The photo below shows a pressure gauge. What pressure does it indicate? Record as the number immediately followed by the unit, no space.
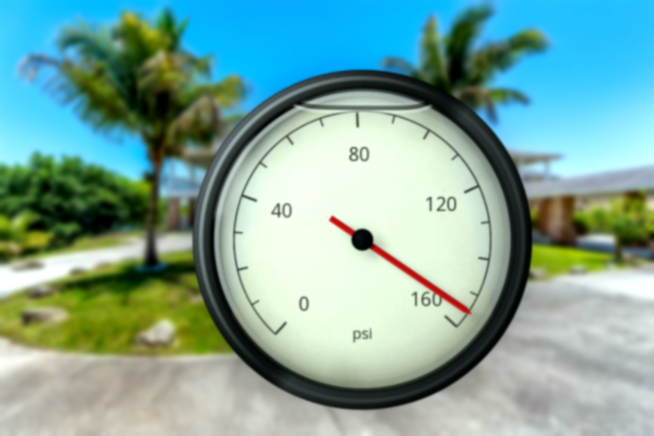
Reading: 155psi
